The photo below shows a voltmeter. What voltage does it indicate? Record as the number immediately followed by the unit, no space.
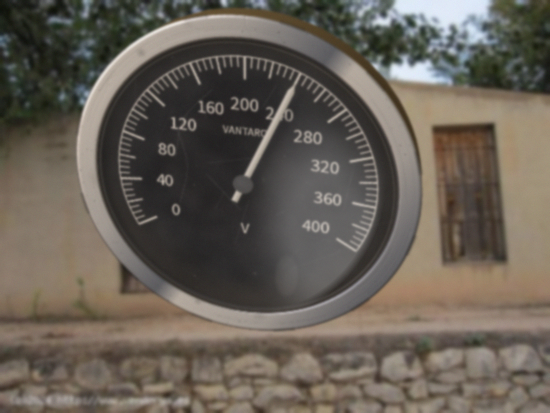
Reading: 240V
